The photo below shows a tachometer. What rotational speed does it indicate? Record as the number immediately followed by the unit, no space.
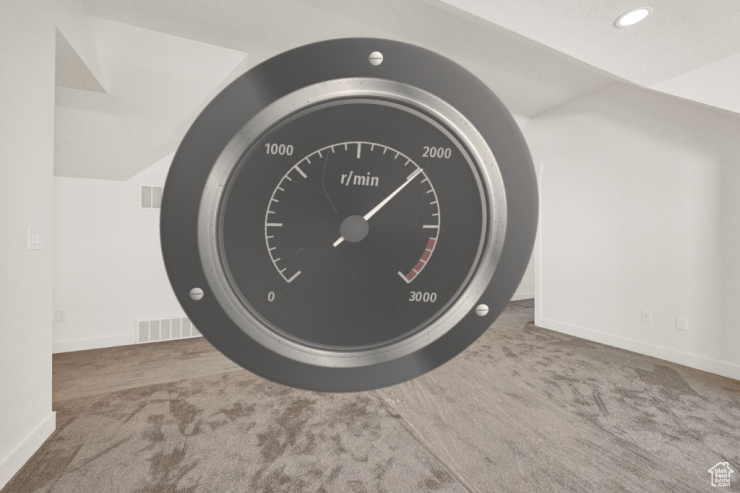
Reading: 2000rpm
